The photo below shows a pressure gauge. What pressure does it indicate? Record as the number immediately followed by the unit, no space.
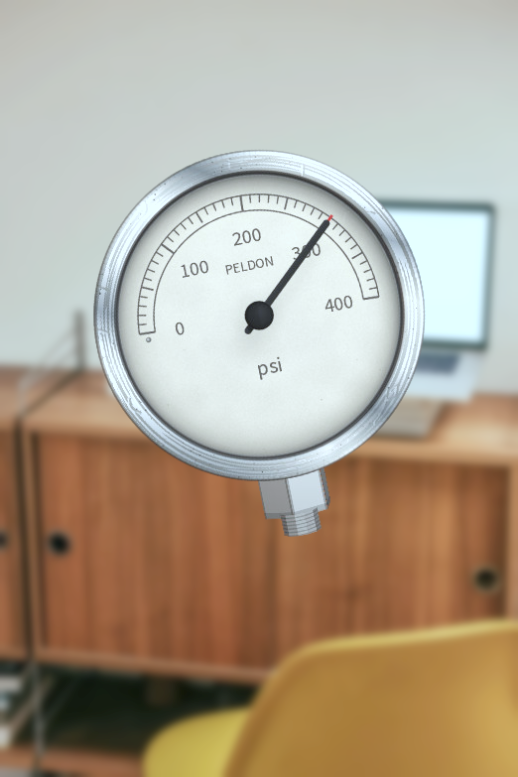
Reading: 300psi
